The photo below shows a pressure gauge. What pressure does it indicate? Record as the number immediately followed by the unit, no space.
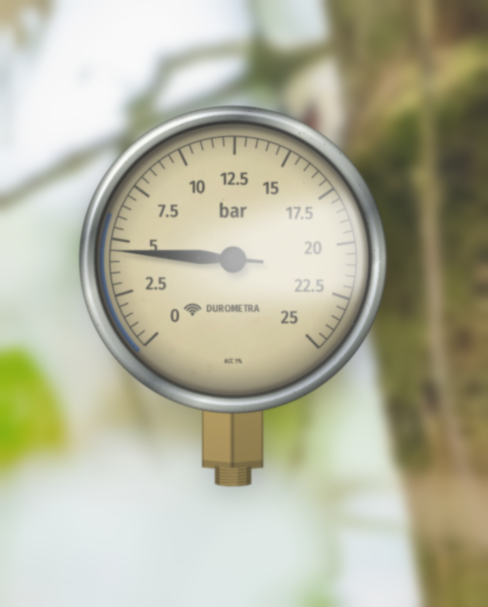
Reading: 4.5bar
